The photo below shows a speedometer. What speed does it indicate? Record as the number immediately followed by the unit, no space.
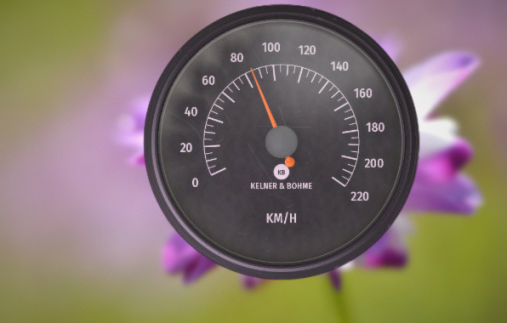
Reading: 85km/h
